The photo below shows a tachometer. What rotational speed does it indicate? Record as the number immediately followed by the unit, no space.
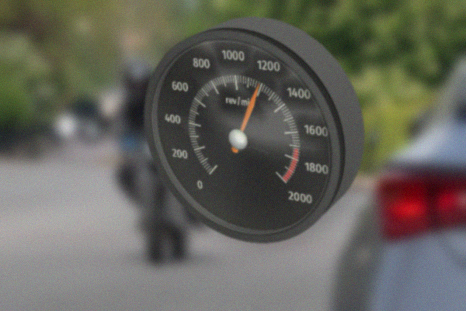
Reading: 1200rpm
